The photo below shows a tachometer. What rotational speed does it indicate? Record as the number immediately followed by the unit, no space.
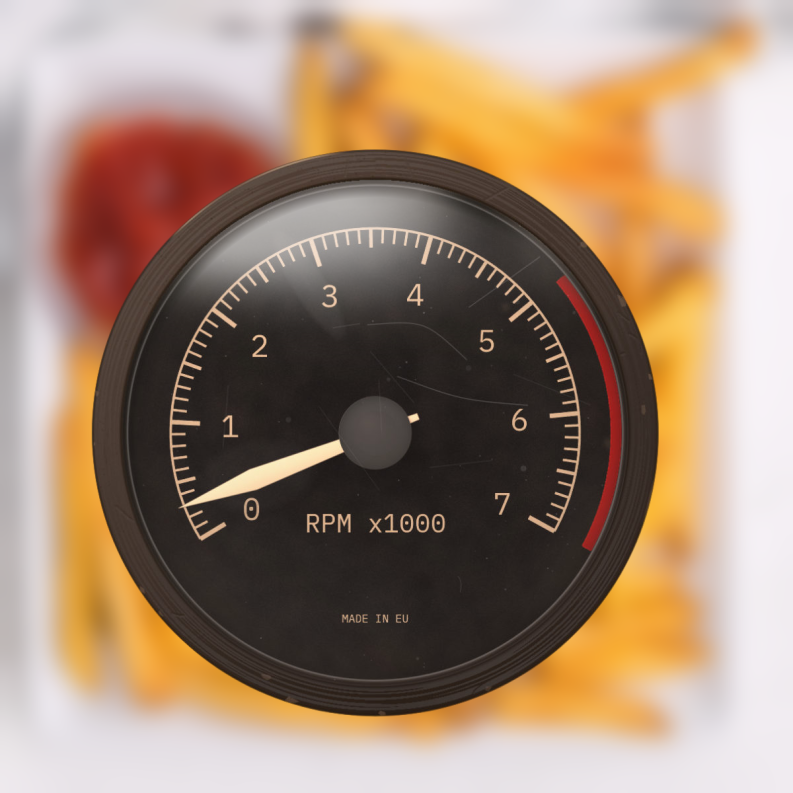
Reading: 300rpm
